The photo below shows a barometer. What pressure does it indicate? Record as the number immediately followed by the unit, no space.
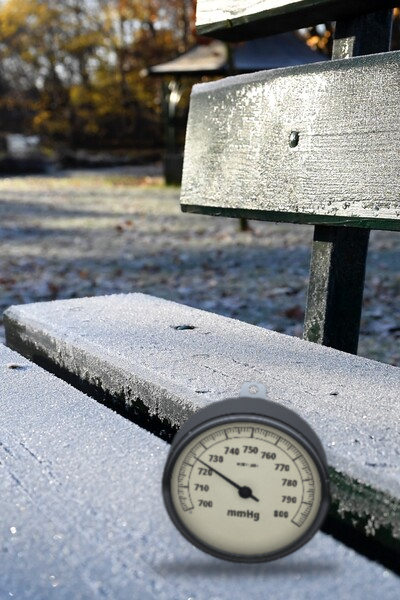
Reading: 725mmHg
